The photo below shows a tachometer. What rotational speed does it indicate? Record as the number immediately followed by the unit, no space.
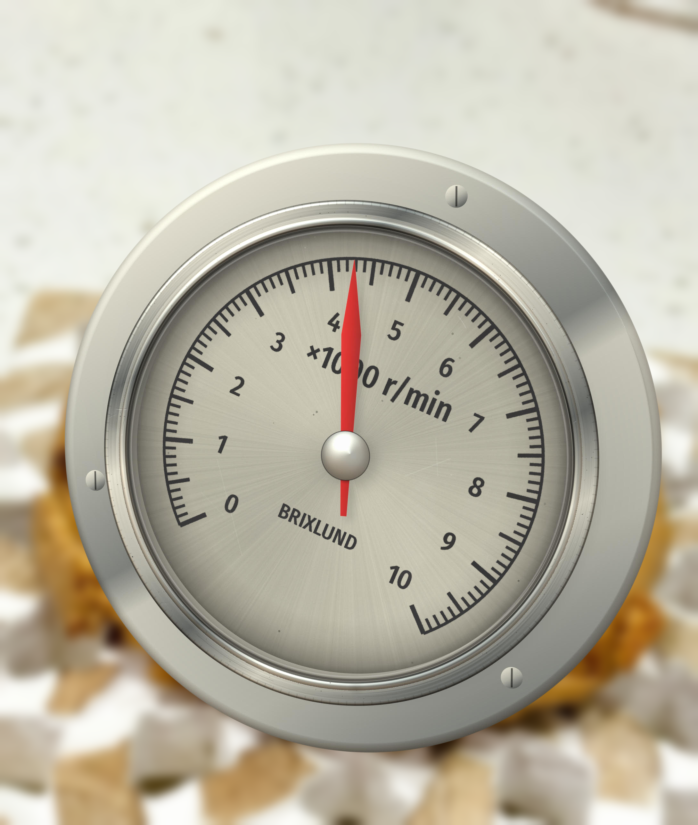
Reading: 4300rpm
